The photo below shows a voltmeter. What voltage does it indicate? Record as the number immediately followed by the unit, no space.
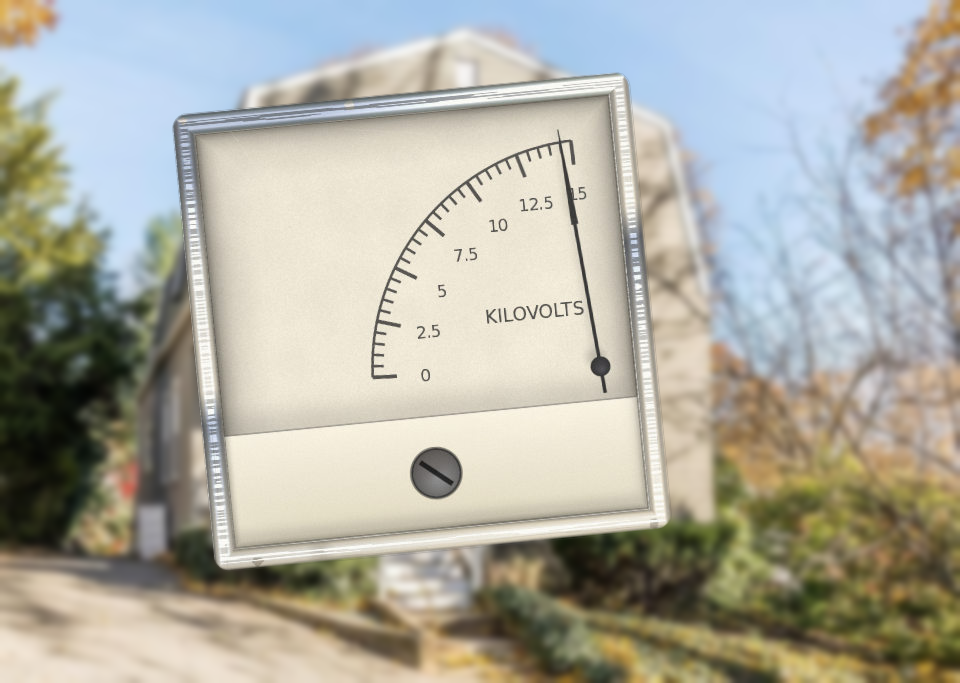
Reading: 14.5kV
